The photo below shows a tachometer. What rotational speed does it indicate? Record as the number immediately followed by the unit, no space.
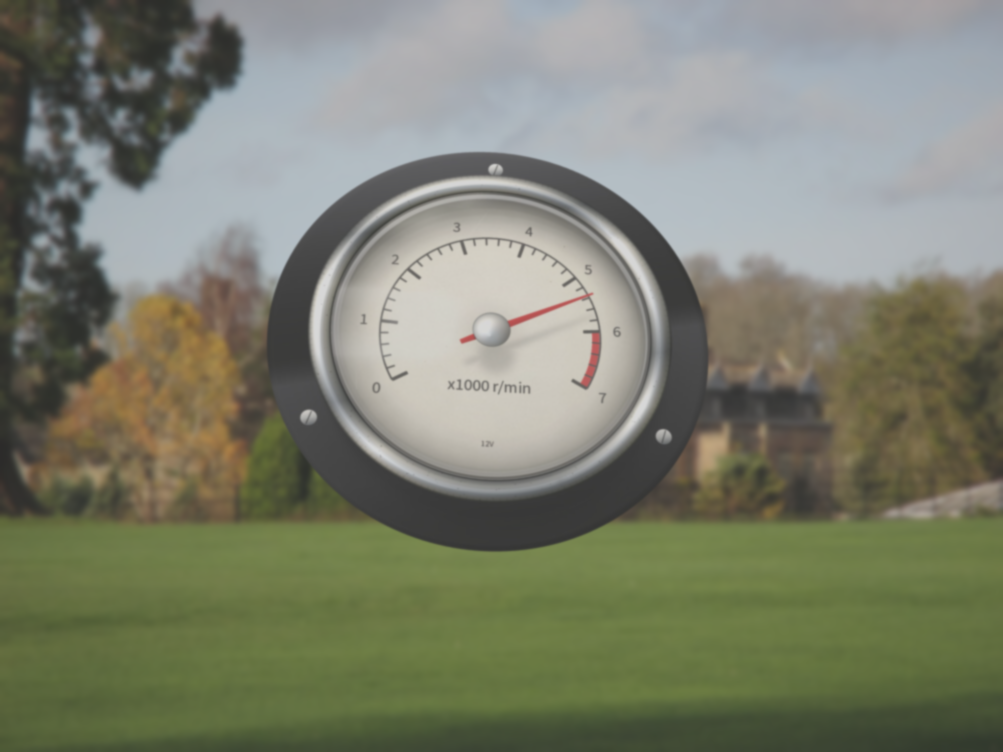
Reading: 5400rpm
